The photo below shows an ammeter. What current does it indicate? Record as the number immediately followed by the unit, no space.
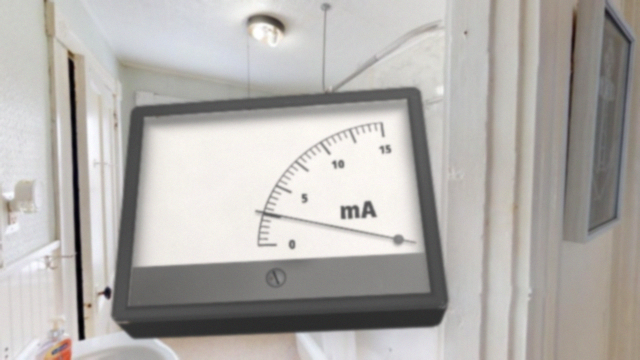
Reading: 2.5mA
